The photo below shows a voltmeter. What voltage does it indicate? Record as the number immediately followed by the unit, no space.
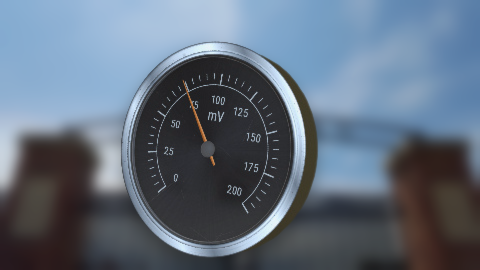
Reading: 75mV
